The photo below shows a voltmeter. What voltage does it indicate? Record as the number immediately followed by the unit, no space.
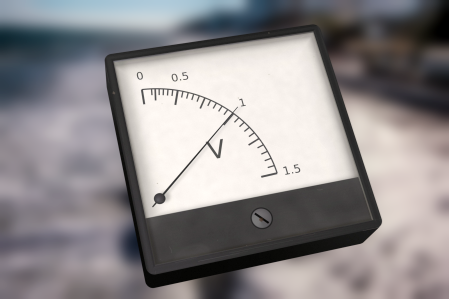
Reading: 1V
